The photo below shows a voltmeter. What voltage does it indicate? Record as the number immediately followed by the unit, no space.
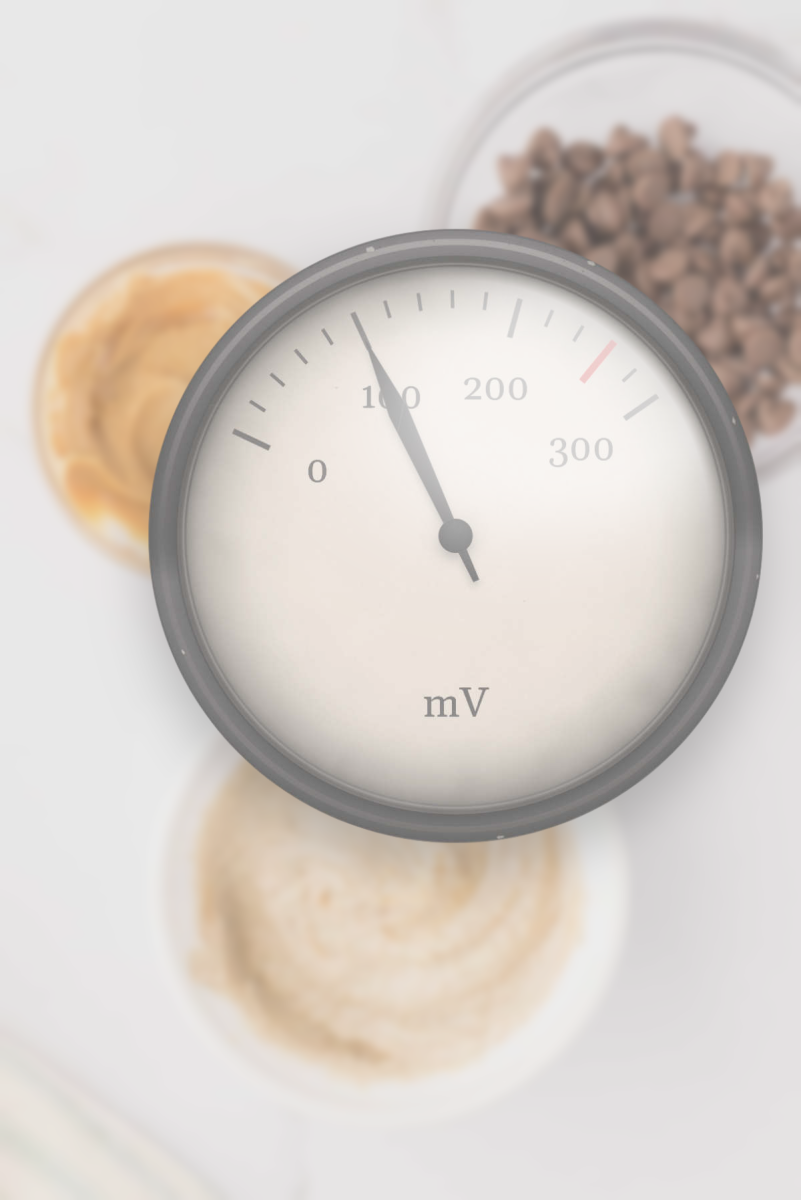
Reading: 100mV
